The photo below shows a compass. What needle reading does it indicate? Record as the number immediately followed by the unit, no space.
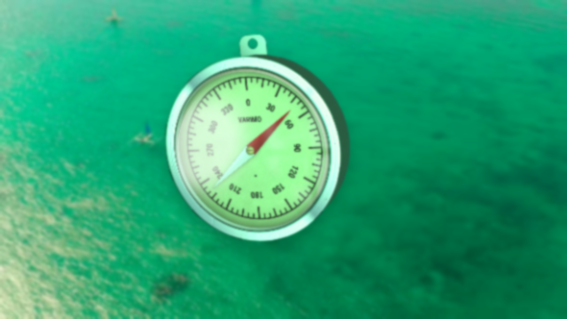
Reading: 50°
